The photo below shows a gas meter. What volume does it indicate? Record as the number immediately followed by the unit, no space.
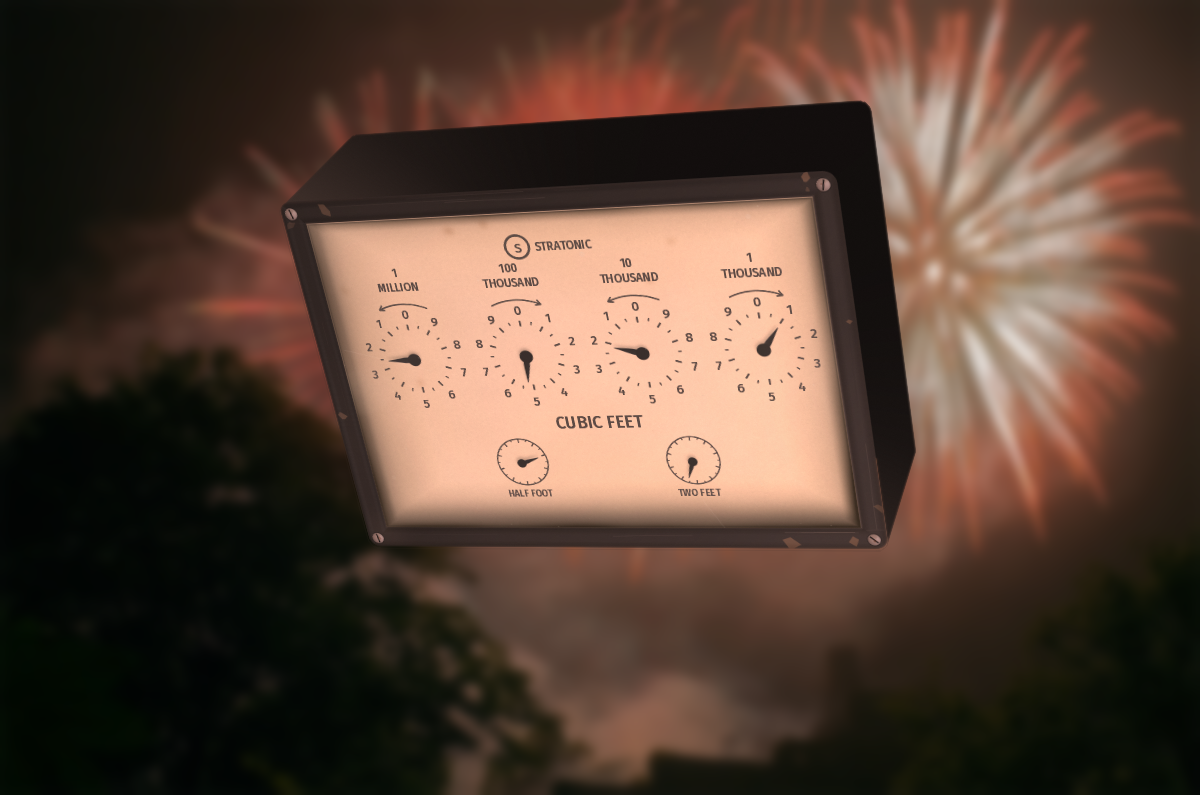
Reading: 252100ft³
